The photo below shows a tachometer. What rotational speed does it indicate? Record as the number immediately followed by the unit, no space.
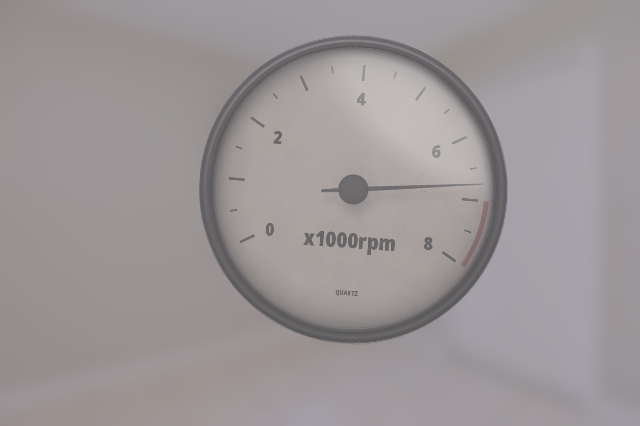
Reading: 6750rpm
